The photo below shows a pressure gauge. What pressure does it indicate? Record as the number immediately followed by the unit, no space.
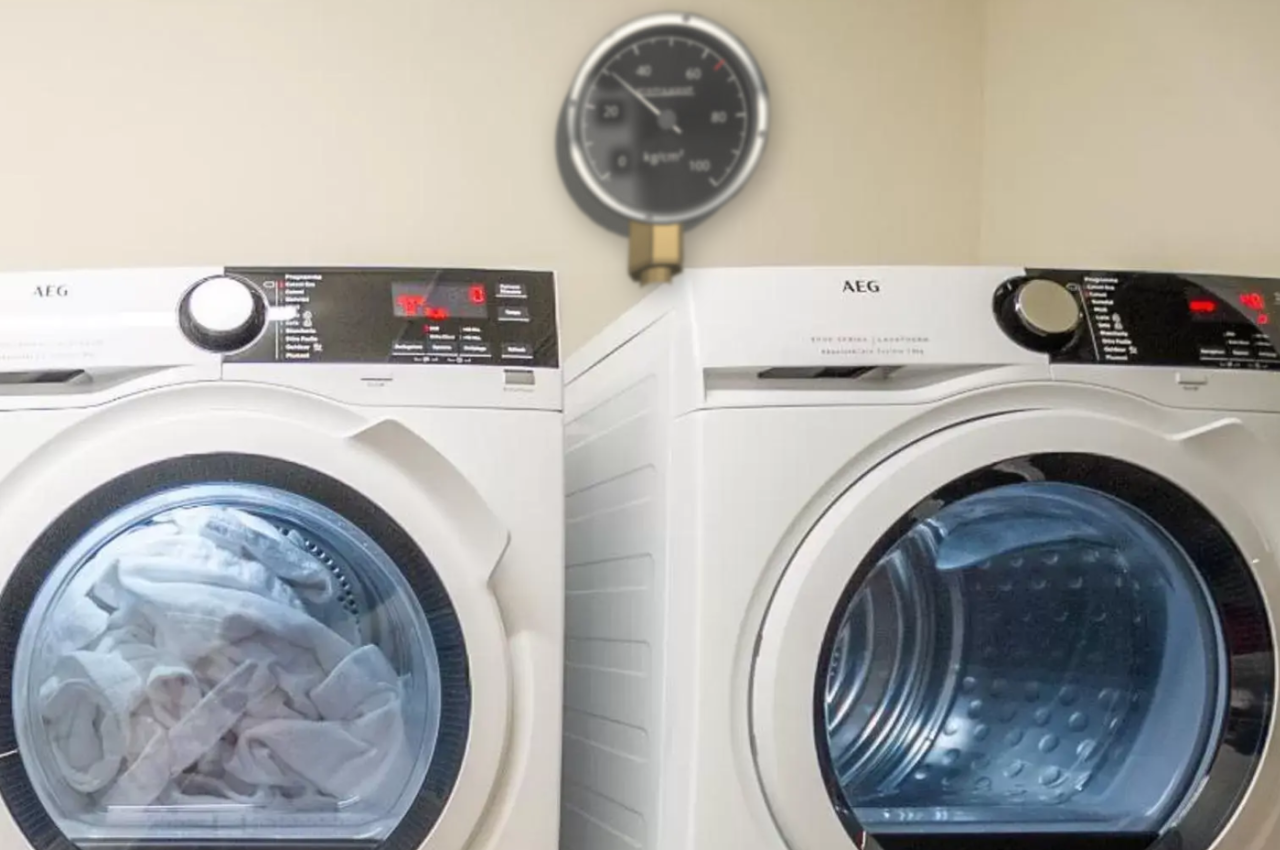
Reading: 30kg/cm²
